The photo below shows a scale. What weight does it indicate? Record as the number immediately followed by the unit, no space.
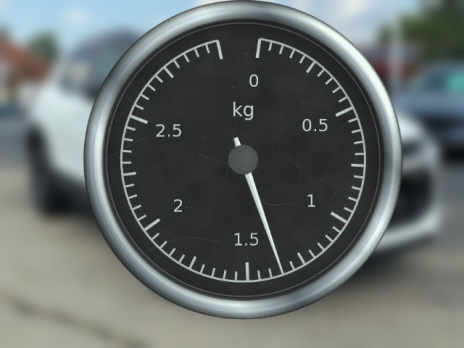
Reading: 1.35kg
